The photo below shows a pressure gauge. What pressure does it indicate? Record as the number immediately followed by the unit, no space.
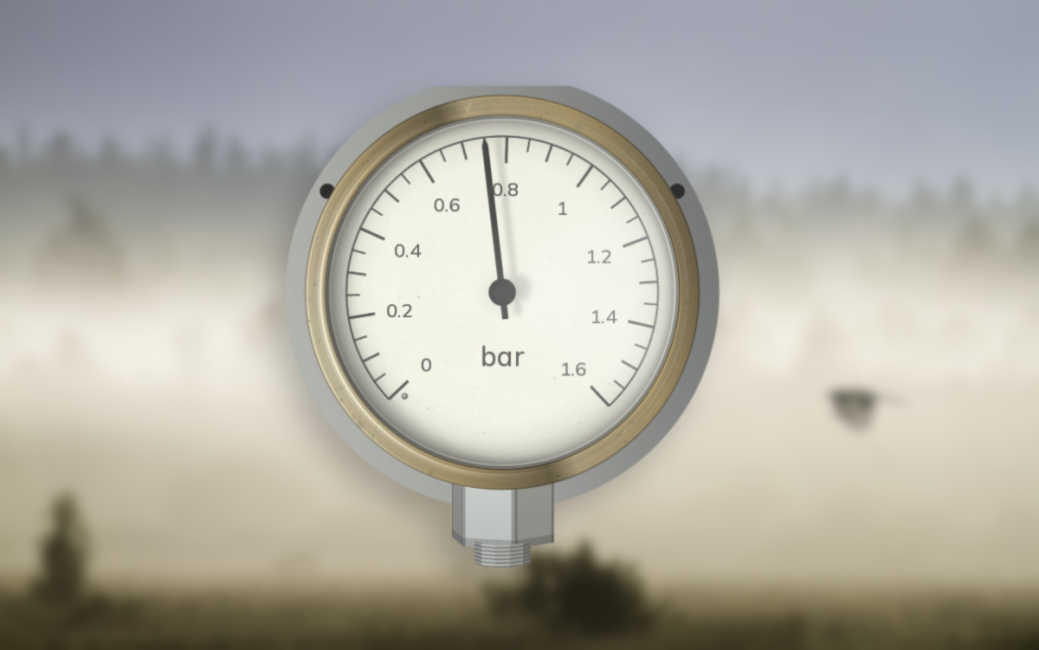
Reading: 0.75bar
